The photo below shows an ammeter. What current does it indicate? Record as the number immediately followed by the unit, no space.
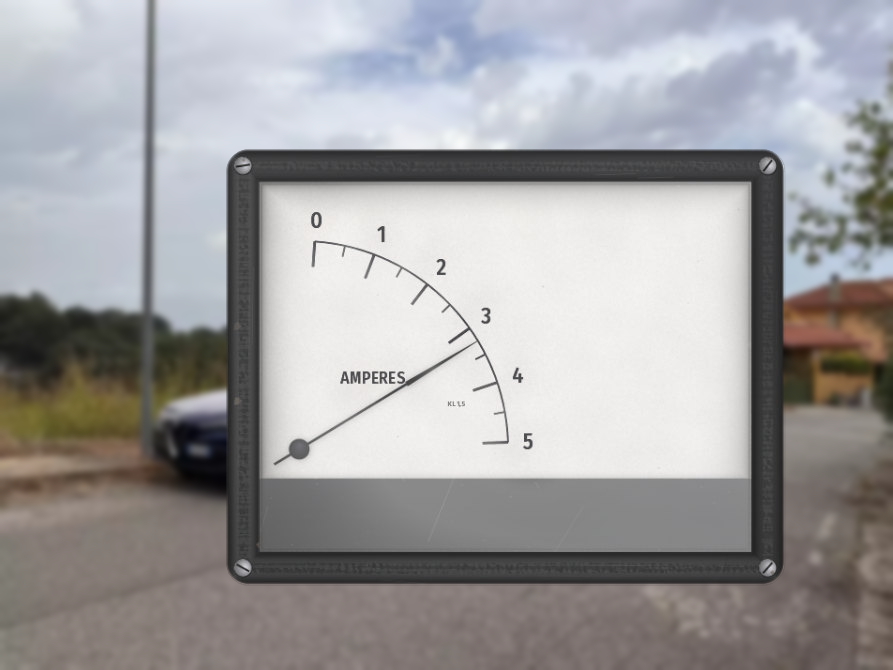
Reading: 3.25A
